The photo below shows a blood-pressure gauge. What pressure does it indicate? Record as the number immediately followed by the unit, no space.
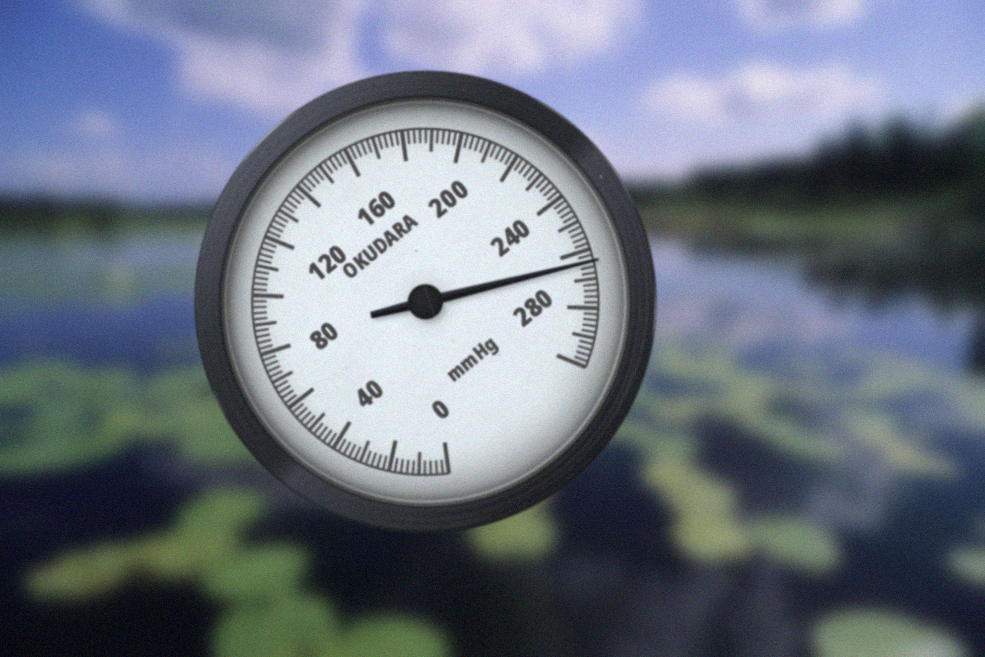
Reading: 264mmHg
